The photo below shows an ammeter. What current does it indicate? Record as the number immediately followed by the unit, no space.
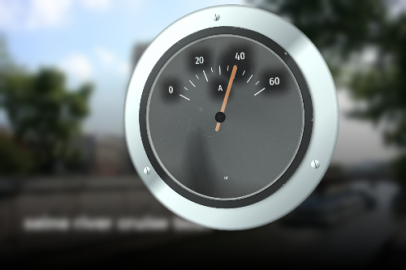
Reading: 40A
